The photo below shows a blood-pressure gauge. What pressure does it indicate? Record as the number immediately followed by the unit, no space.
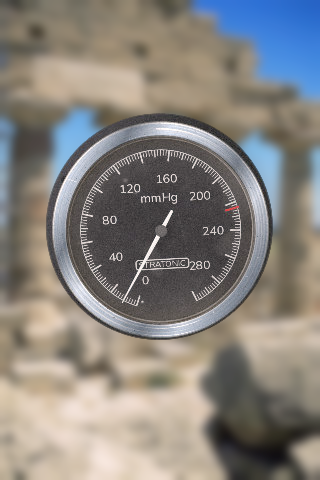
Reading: 10mmHg
